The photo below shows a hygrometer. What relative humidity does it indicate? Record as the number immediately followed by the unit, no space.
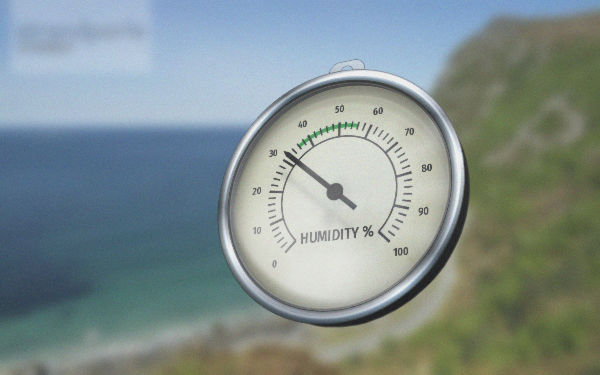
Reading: 32%
